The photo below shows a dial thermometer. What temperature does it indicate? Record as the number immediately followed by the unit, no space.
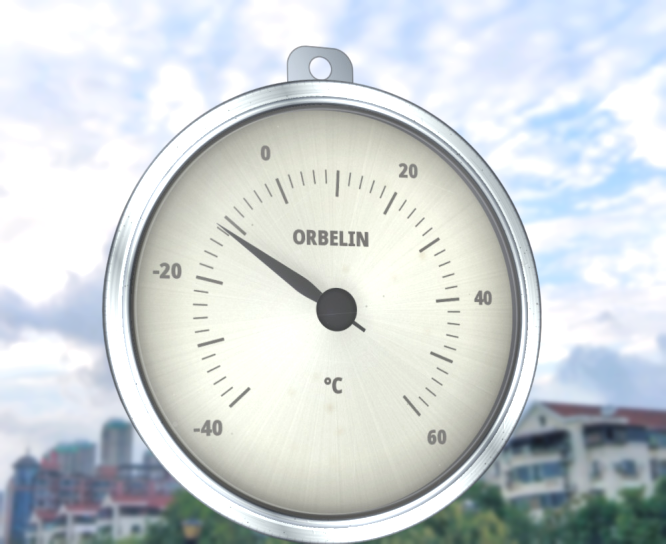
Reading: -12°C
